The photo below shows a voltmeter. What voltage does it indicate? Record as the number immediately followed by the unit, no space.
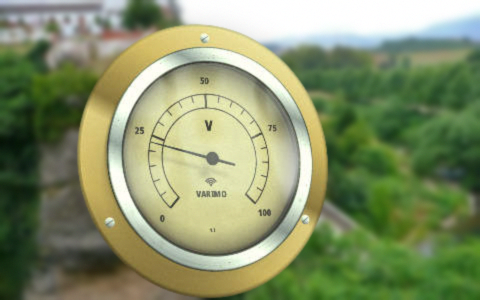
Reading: 22.5V
